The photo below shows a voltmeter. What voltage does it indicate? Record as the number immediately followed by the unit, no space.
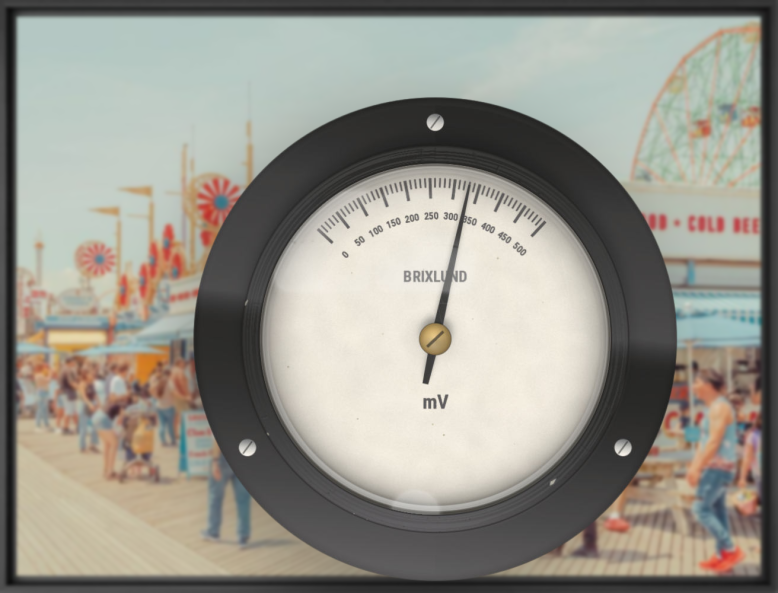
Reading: 330mV
